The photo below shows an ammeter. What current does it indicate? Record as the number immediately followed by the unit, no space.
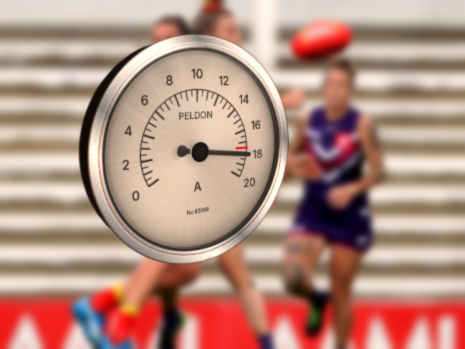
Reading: 18A
